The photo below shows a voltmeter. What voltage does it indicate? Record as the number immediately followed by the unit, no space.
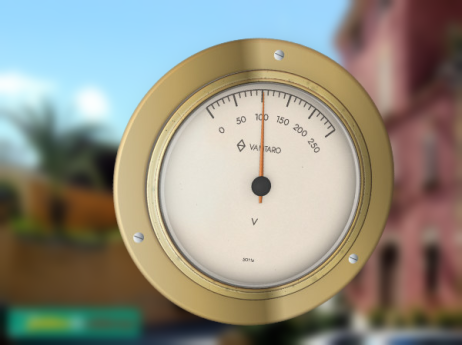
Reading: 100V
